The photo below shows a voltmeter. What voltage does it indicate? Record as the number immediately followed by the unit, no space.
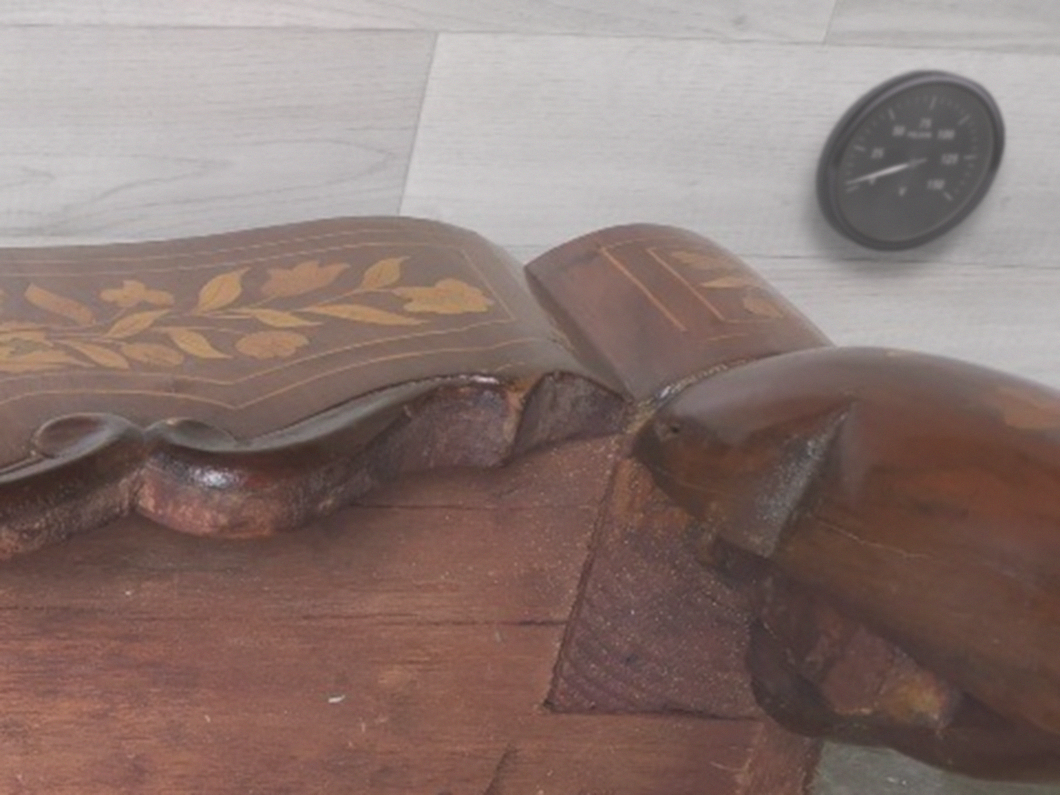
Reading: 5V
